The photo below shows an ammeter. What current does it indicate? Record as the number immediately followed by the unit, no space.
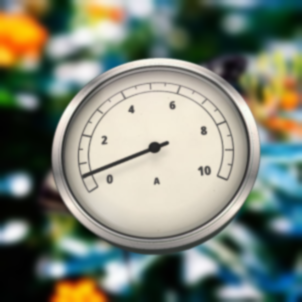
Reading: 0.5A
